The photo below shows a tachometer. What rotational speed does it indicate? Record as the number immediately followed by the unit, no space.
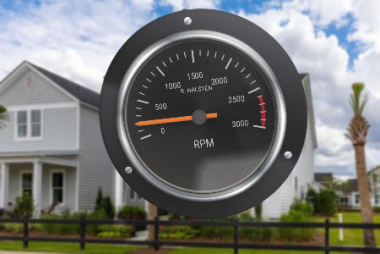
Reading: 200rpm
